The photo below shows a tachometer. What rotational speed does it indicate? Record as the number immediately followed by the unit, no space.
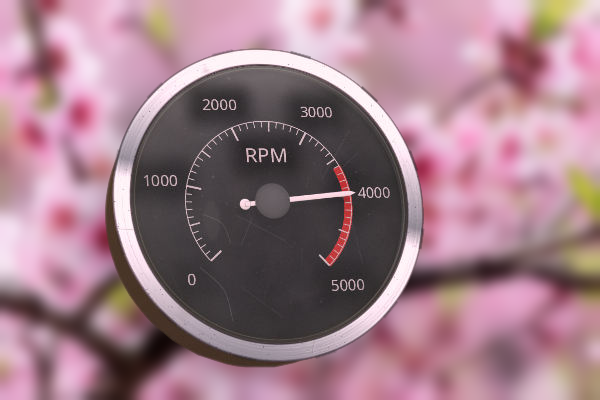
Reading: 4000rpm
